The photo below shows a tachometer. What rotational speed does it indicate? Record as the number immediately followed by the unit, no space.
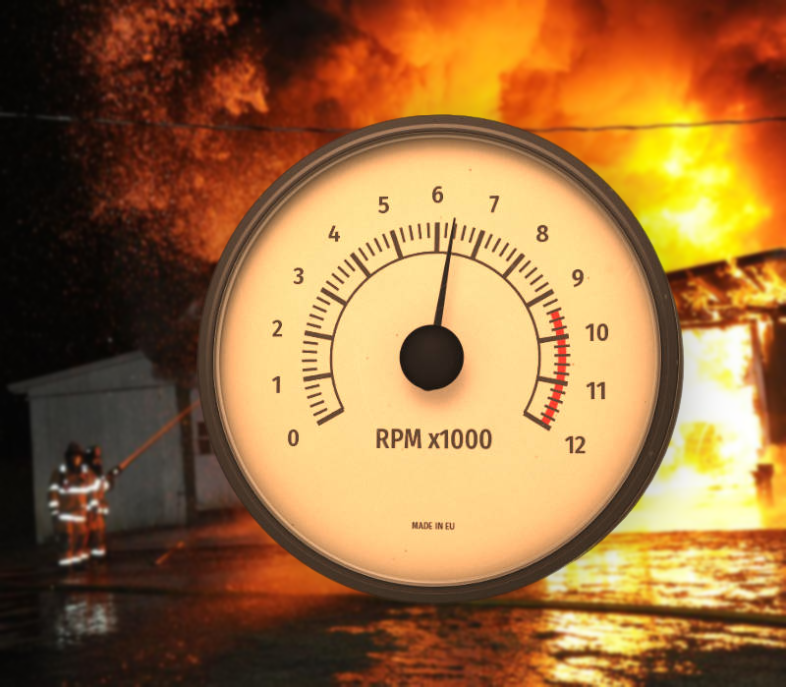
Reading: 6400rpm
